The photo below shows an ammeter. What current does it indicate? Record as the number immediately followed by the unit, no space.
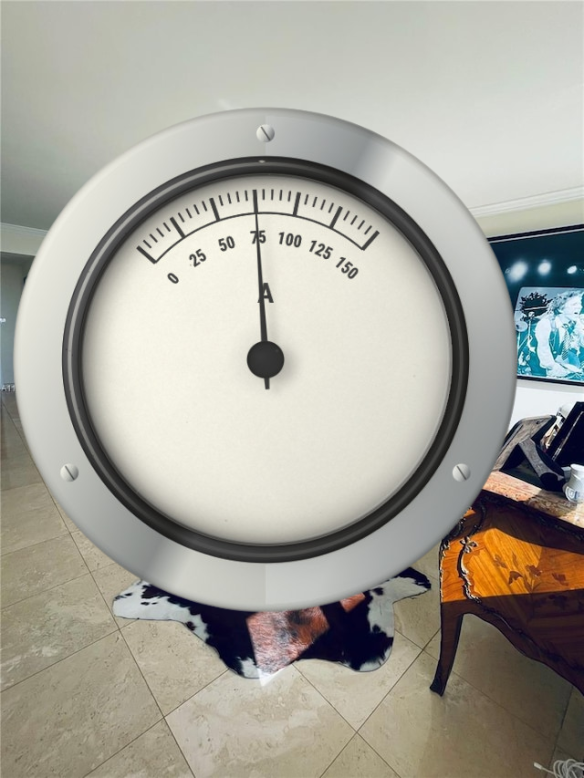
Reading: 75A
